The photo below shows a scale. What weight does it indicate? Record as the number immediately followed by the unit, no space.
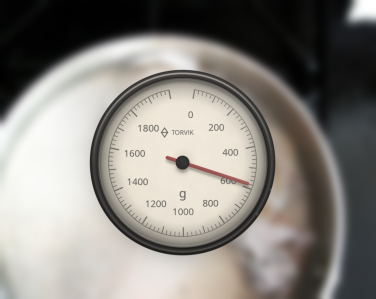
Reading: 580g
